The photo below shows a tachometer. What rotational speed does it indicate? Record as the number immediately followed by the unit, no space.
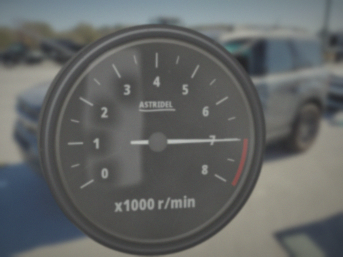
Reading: 7000rpm
